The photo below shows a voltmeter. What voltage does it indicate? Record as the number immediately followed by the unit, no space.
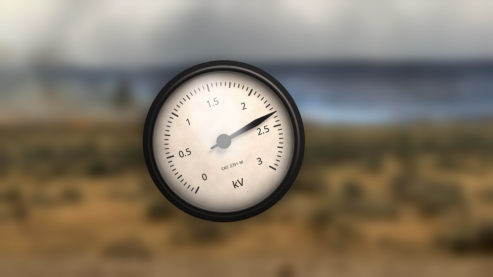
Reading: 2.35kV
